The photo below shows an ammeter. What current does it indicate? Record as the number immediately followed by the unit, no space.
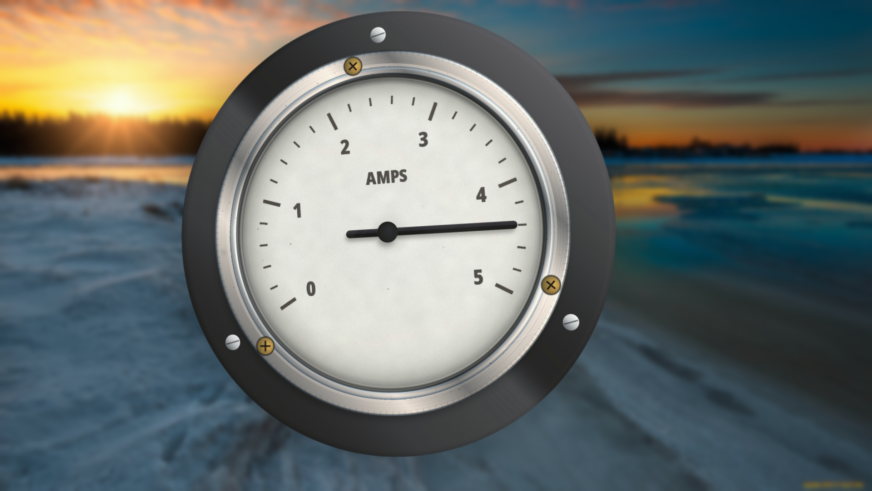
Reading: 4.4A
